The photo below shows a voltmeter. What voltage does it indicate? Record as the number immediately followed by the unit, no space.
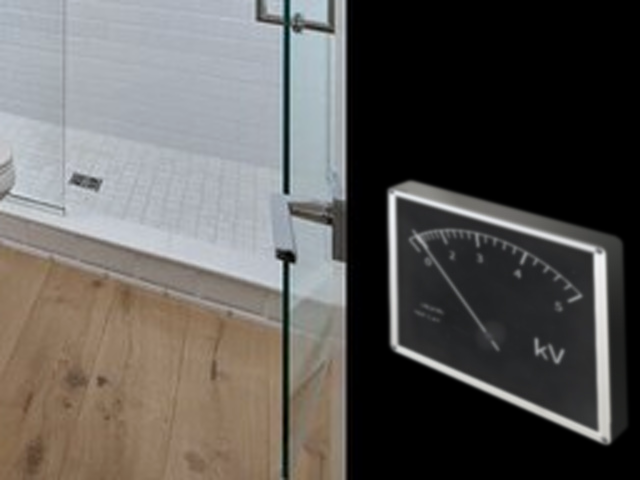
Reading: 1kV
